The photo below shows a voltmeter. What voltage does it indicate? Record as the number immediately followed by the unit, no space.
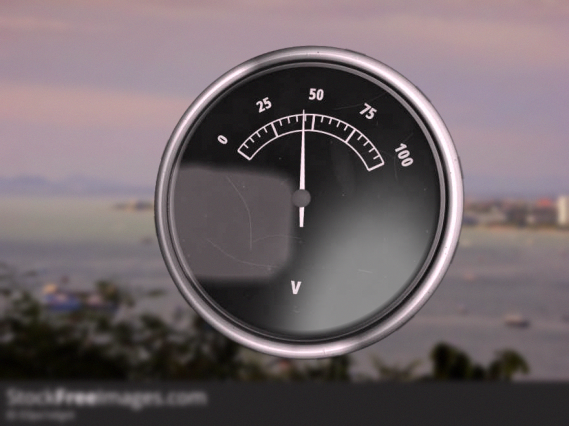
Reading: 45V
